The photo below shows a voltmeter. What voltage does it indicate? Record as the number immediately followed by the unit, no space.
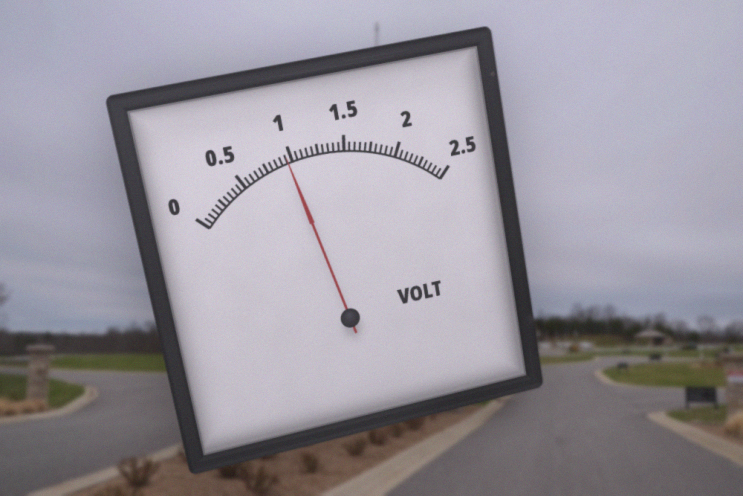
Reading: 0.95V
